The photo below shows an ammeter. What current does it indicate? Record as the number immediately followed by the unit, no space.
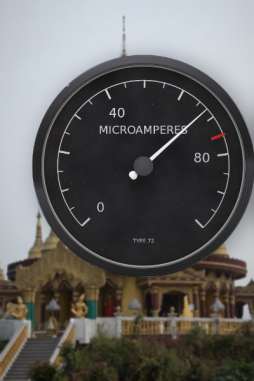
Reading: 67.5µA
